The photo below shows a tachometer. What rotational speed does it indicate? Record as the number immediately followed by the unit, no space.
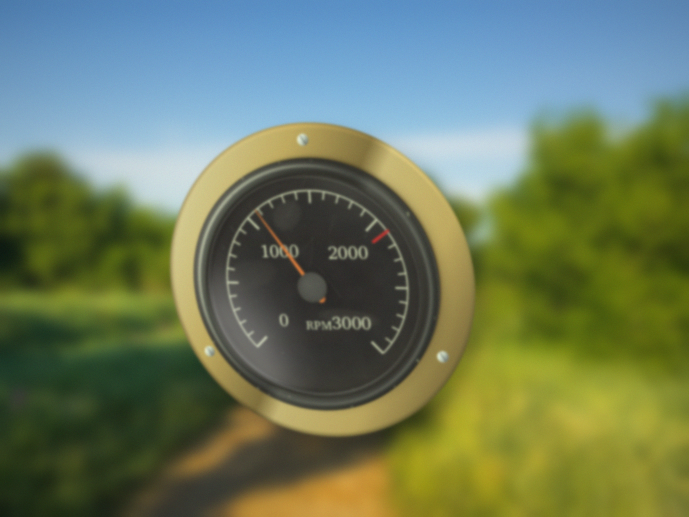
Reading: 1100rpm
